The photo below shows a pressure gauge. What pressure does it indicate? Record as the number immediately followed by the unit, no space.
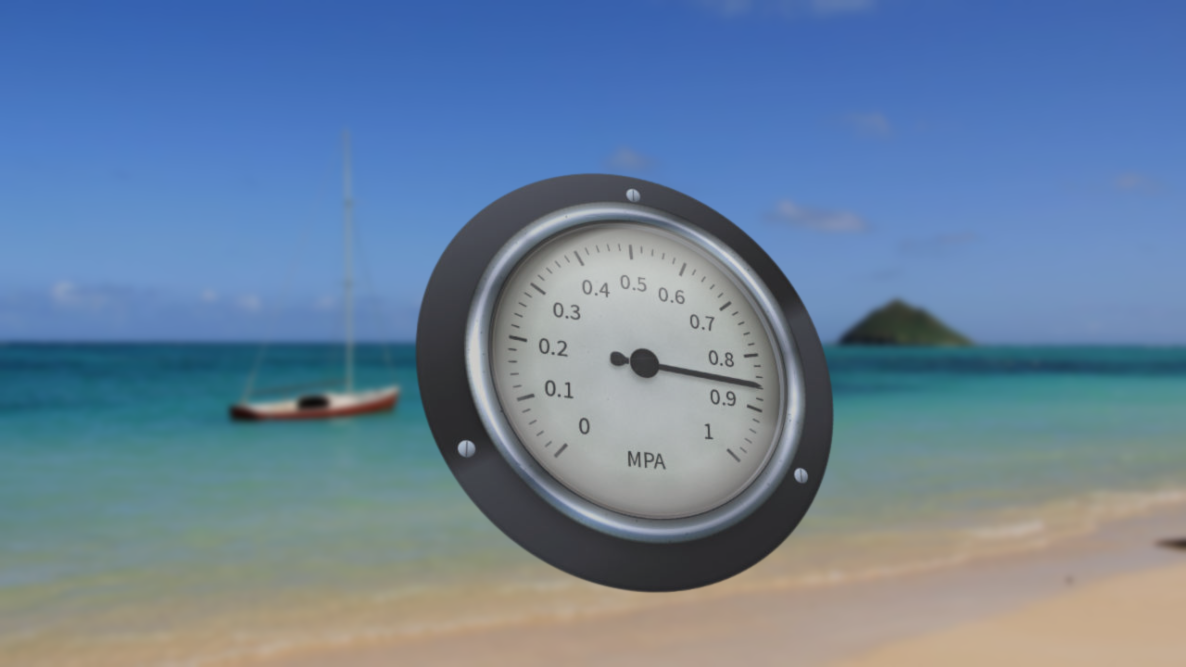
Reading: 0.86MPa
